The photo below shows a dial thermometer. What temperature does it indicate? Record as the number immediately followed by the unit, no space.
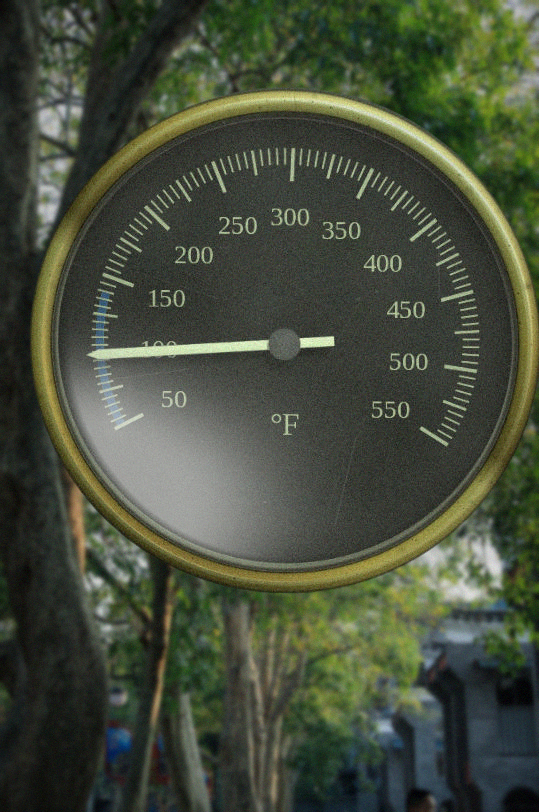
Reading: 100°F
